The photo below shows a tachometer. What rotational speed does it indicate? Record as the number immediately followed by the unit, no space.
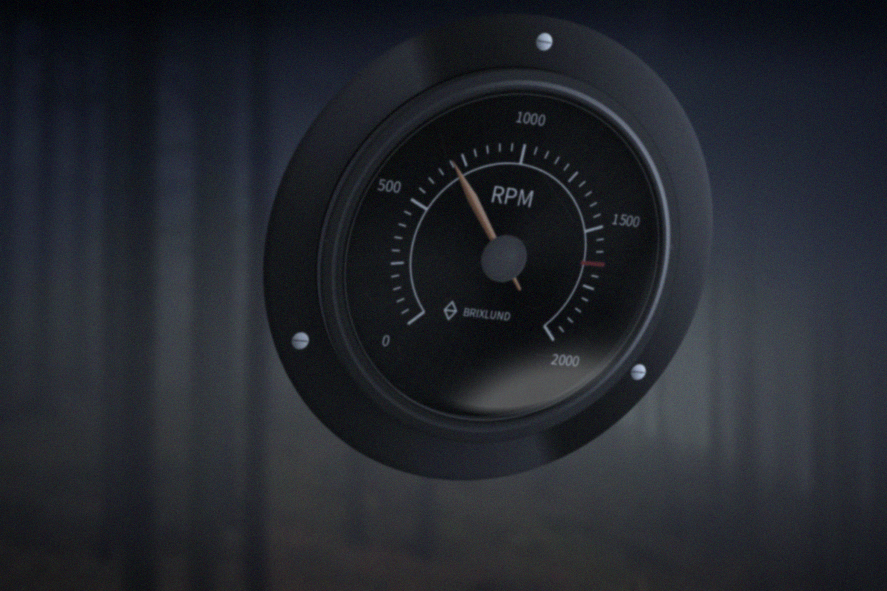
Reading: 700rpm
